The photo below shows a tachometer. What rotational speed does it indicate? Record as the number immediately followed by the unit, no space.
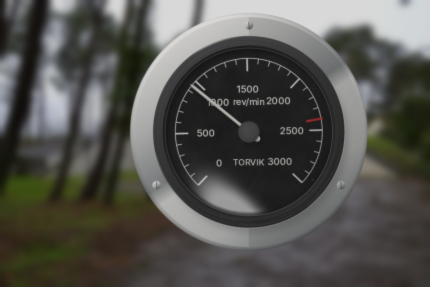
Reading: 950rpm
